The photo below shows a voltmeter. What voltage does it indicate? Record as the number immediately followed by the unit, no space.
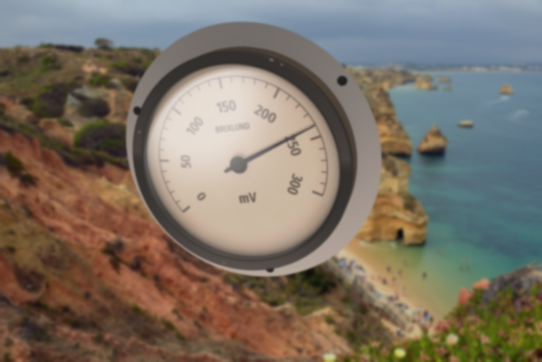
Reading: 240mV
